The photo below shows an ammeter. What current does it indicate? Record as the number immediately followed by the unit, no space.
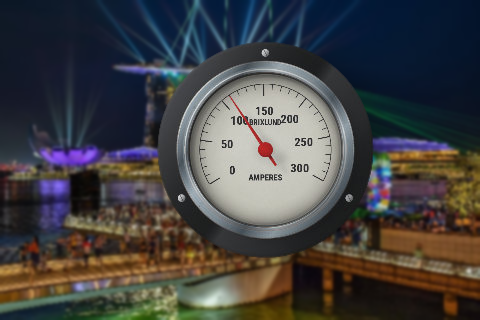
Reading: 110A
